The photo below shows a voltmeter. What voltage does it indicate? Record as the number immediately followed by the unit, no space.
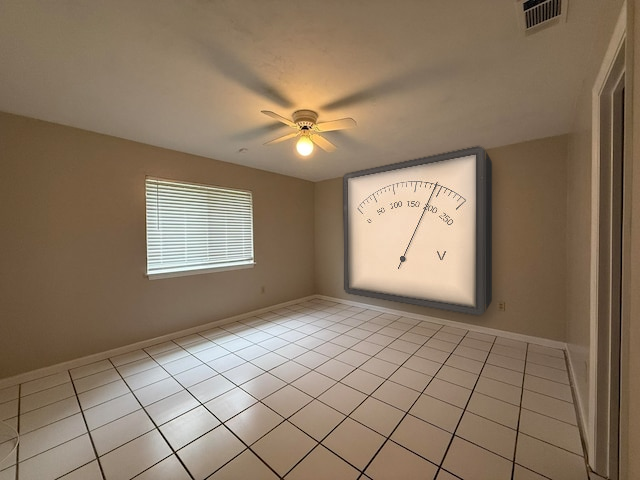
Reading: 190V
